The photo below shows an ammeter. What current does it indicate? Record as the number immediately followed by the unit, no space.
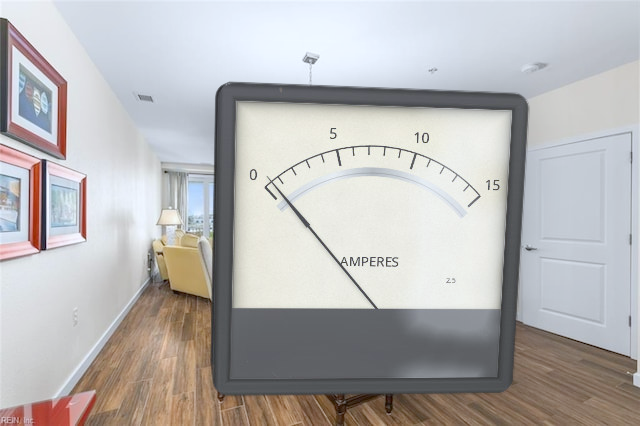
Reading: 0.5A
